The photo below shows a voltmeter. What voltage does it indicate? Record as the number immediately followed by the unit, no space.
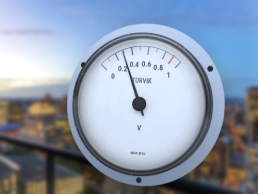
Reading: 0.3V
